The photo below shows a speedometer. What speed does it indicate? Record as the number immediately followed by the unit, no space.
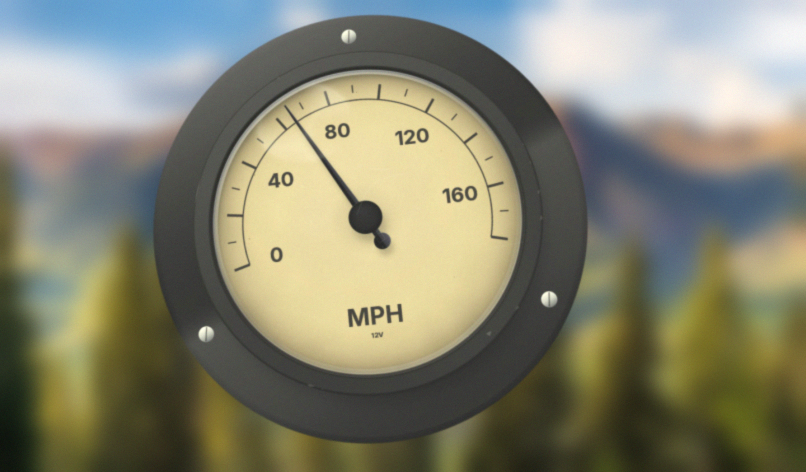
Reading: 65mph
